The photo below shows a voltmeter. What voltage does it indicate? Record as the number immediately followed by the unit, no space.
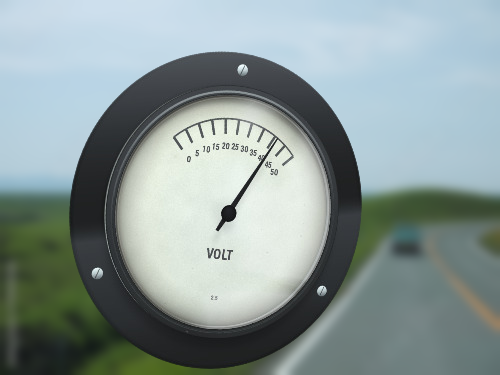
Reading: 40V
